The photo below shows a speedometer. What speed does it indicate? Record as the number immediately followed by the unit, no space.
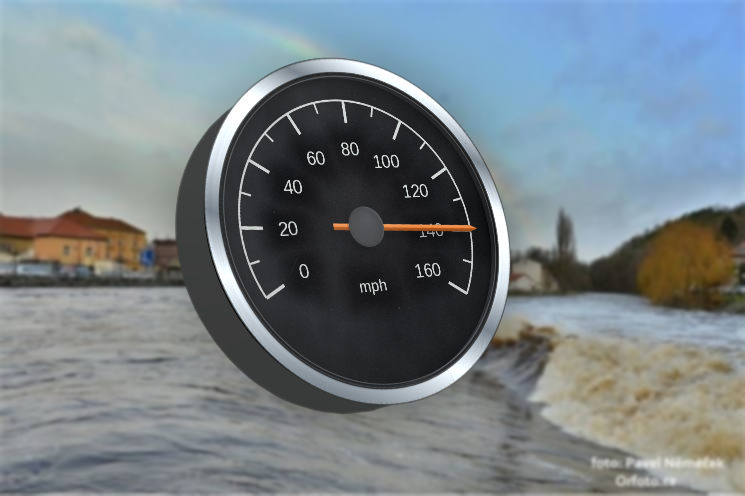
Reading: 140mph
